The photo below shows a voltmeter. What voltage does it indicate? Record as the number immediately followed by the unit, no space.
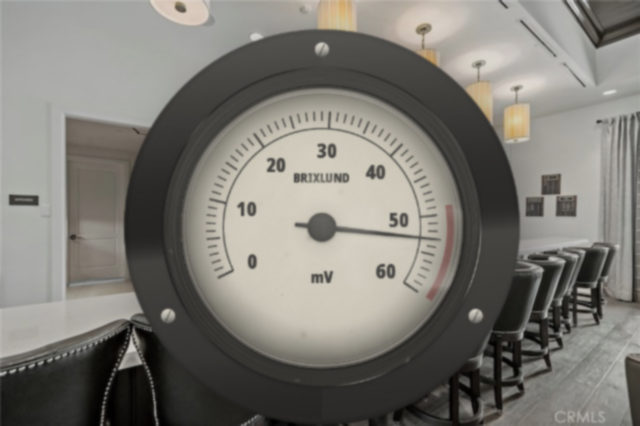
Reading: 53mV
